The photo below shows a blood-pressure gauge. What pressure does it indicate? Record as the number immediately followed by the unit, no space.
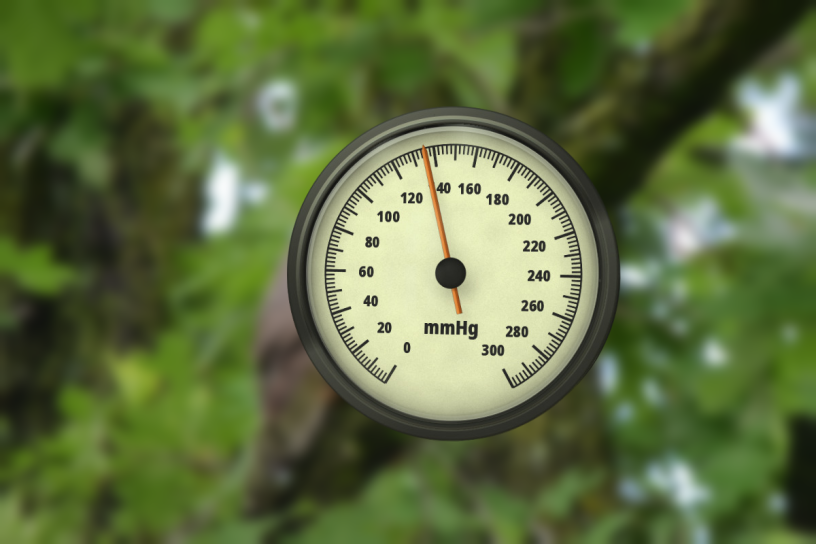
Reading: 136mmHg
